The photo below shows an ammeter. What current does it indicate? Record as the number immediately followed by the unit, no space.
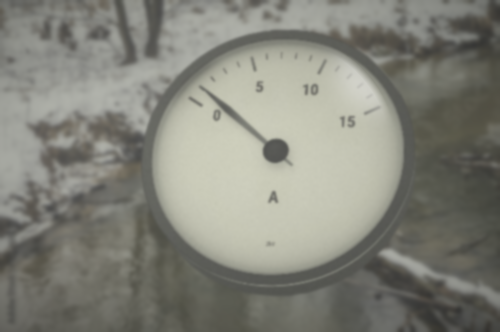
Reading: 1A
